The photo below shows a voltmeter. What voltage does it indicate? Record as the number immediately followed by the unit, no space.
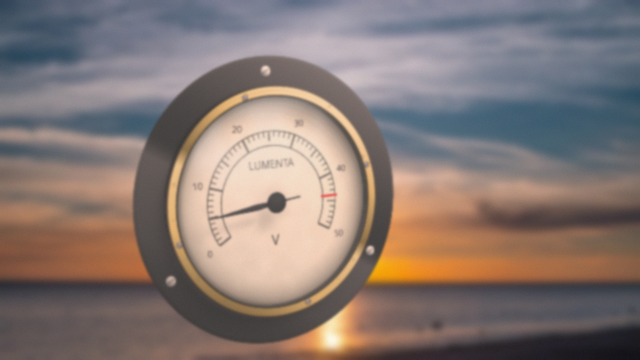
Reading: 5V
